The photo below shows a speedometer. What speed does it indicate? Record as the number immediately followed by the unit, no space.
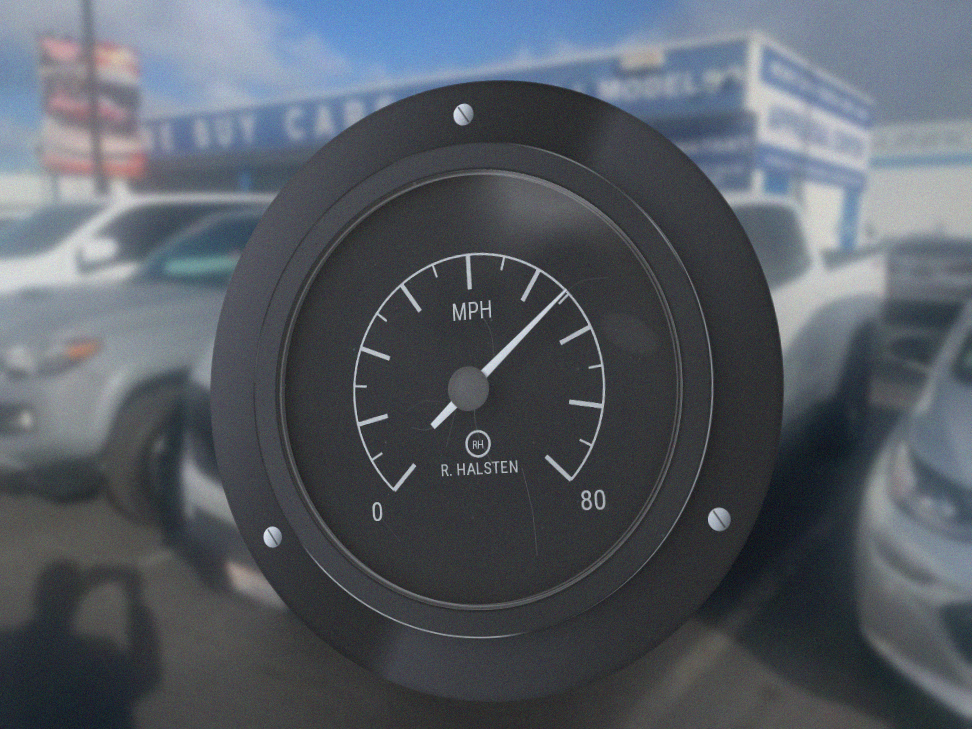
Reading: 55mph
